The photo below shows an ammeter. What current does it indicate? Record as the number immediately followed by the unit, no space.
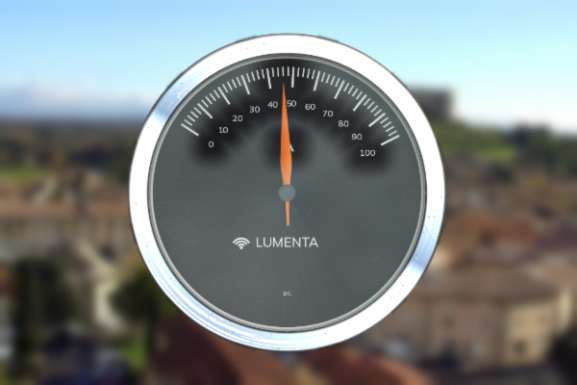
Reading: 46A
